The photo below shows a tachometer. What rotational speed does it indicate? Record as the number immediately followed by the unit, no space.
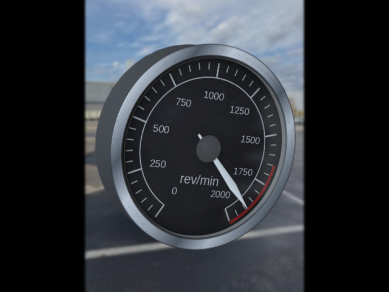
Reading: 1900rpm
